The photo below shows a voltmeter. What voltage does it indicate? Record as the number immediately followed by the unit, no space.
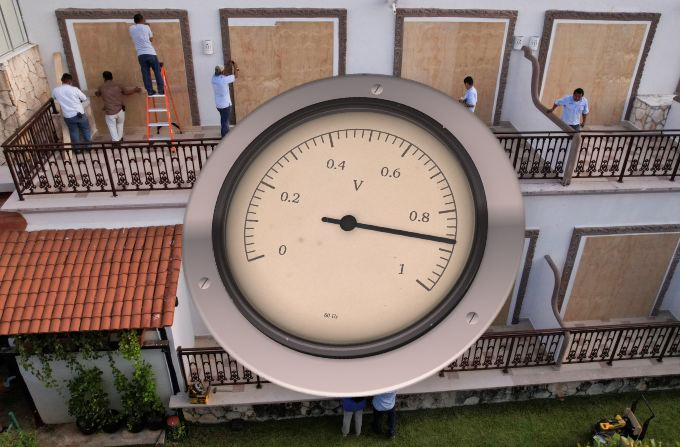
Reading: 0.88V
